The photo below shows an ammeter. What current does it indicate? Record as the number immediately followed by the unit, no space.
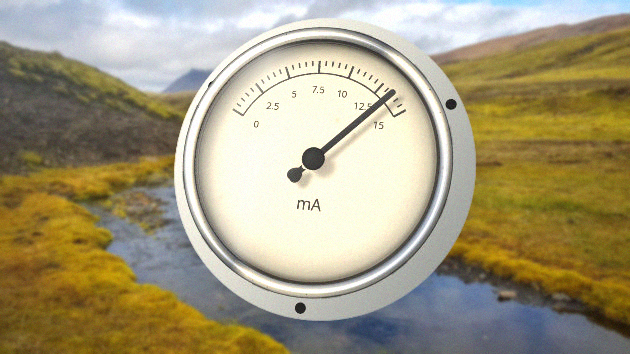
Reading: 13.5mA
